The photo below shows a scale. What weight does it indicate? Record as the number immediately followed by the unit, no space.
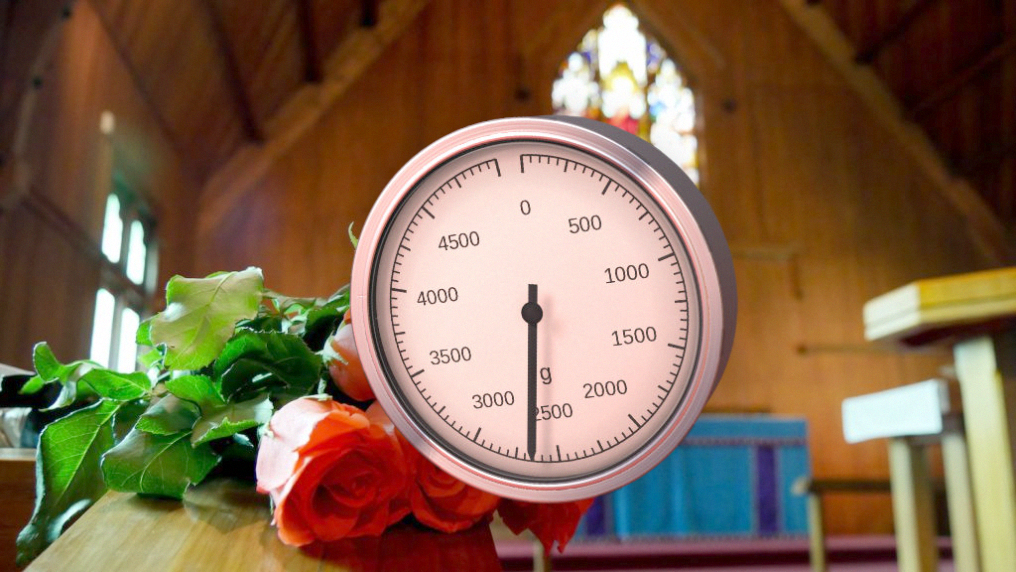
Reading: 2650g
